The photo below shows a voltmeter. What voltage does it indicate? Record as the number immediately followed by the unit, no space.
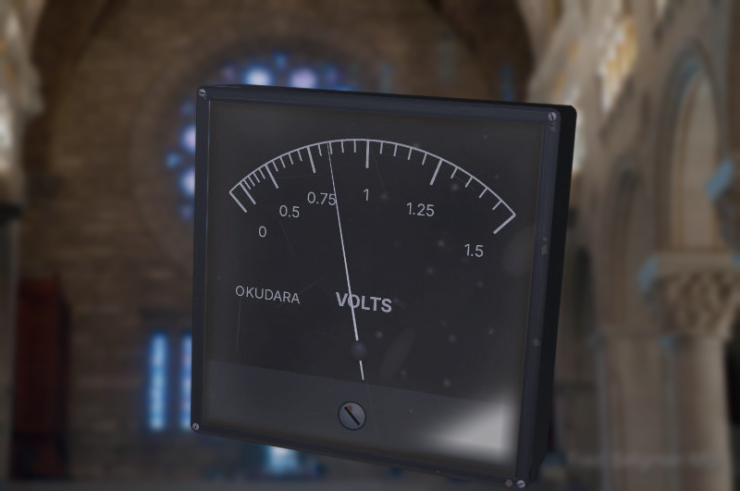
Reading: 0.85V
